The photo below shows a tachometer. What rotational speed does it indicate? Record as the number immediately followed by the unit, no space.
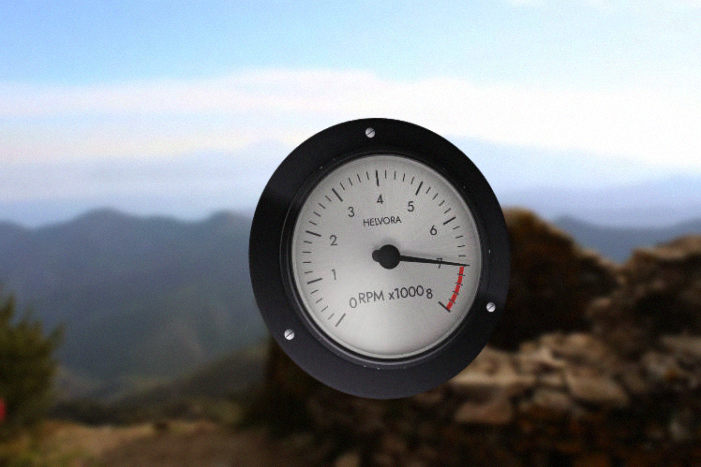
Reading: 7000rpm
